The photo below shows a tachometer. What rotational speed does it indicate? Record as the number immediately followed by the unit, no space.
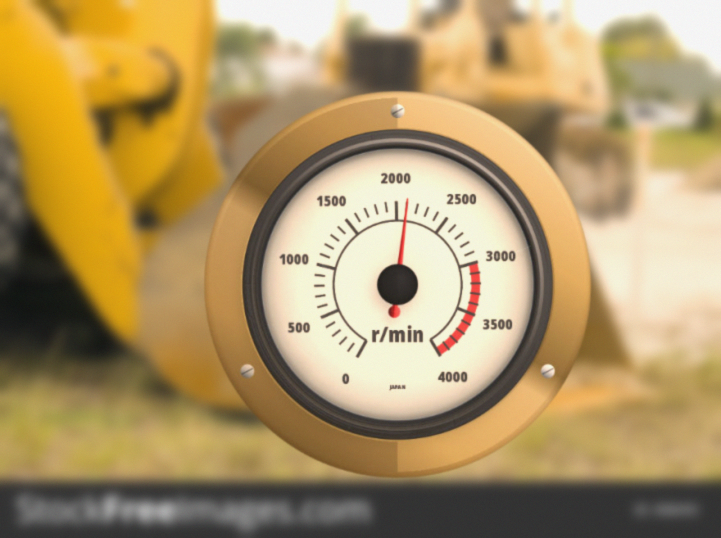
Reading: 2100rpm
